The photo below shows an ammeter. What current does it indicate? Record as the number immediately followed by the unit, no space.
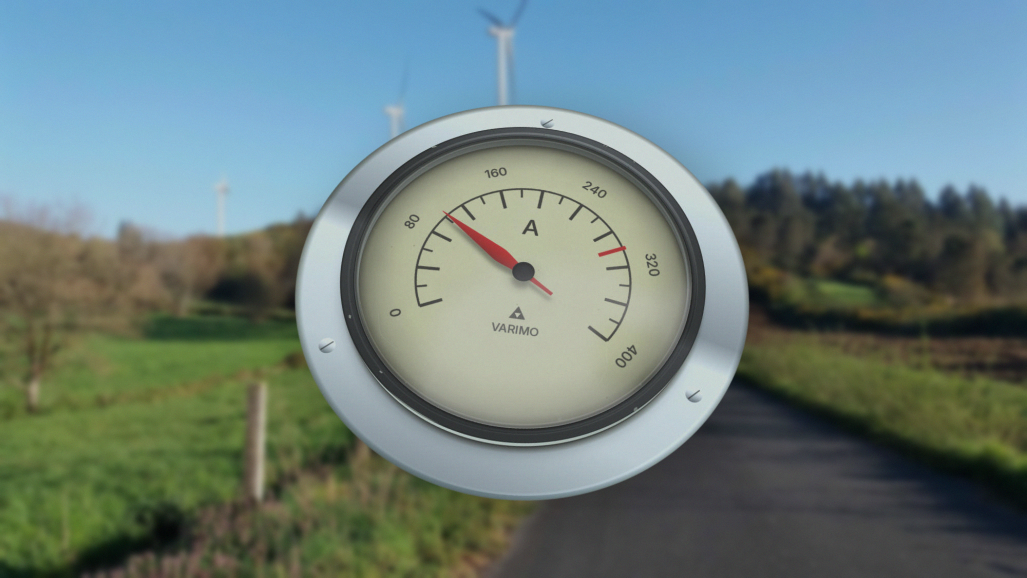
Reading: 100A
